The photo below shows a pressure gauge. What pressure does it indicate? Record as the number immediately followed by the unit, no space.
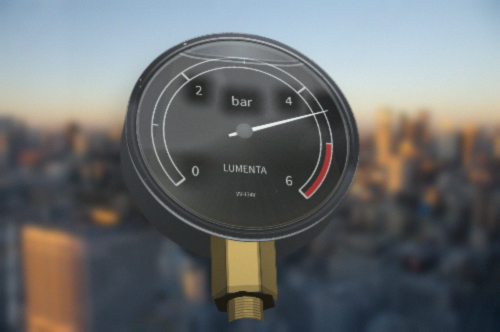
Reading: 4.5bar
